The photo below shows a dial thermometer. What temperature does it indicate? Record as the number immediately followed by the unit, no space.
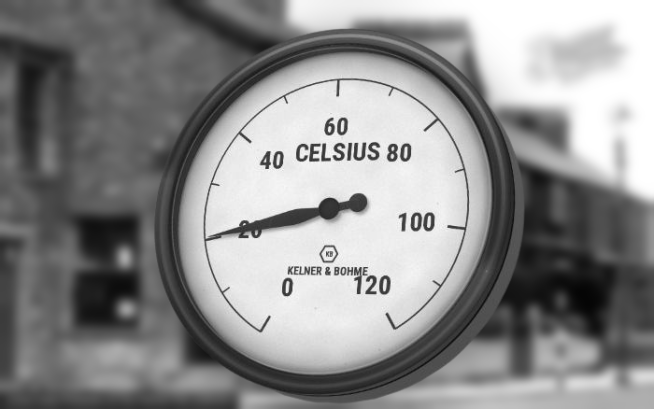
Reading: 20°C
